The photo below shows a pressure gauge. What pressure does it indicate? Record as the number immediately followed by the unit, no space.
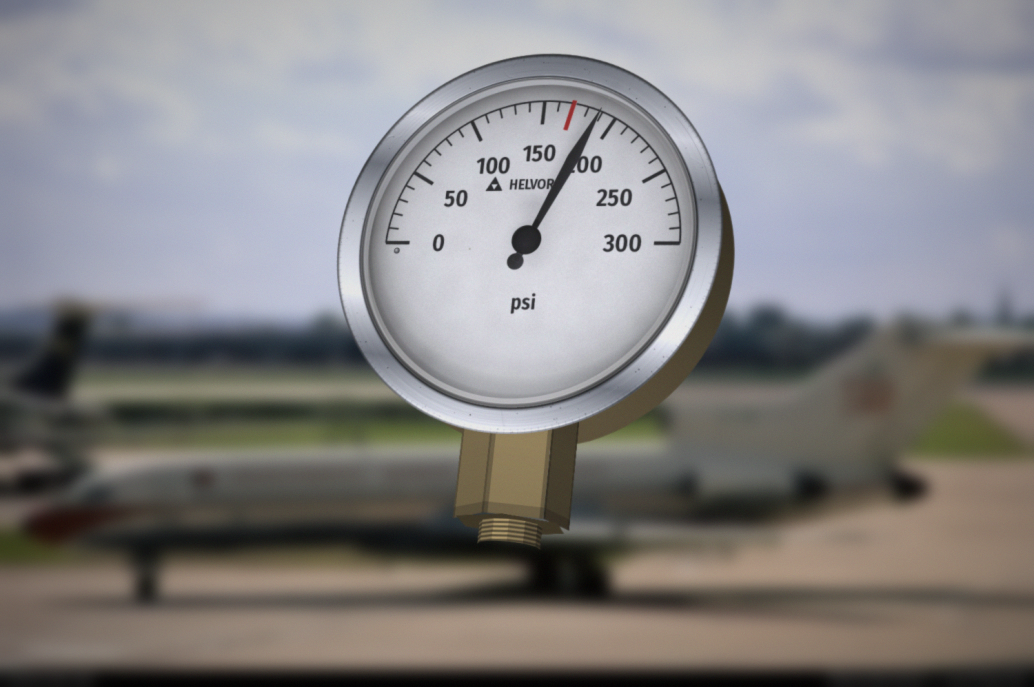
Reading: 190psi
